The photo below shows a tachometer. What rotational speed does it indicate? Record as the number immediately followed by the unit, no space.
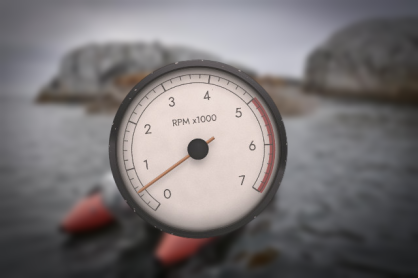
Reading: 500rpm
